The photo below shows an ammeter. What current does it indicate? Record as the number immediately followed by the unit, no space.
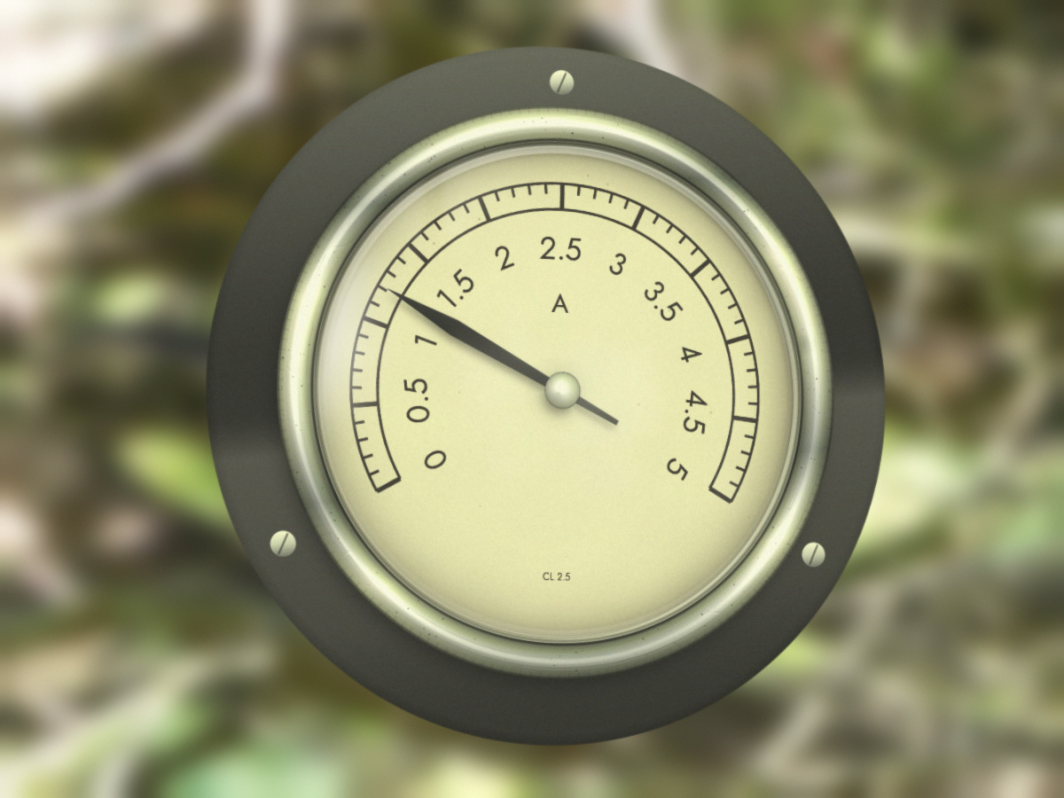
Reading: 1.2A
